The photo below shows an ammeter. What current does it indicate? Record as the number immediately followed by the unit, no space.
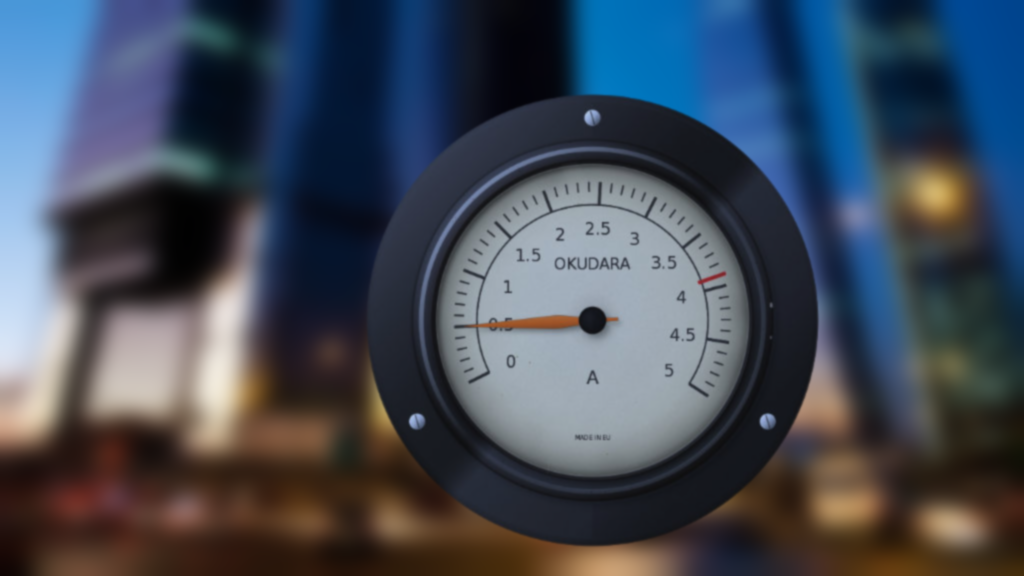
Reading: 0.5A
